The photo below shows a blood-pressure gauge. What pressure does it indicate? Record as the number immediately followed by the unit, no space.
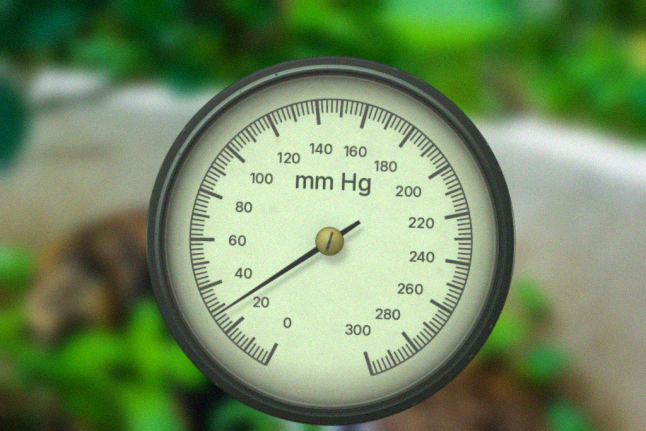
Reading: 28mmHg
